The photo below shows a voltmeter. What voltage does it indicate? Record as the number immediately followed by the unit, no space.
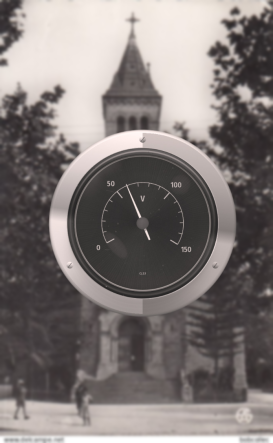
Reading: 60V
